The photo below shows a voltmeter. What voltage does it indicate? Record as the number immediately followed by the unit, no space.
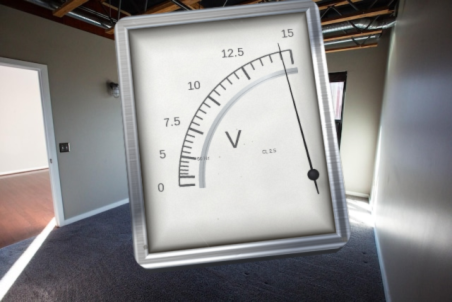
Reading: 14.5V
